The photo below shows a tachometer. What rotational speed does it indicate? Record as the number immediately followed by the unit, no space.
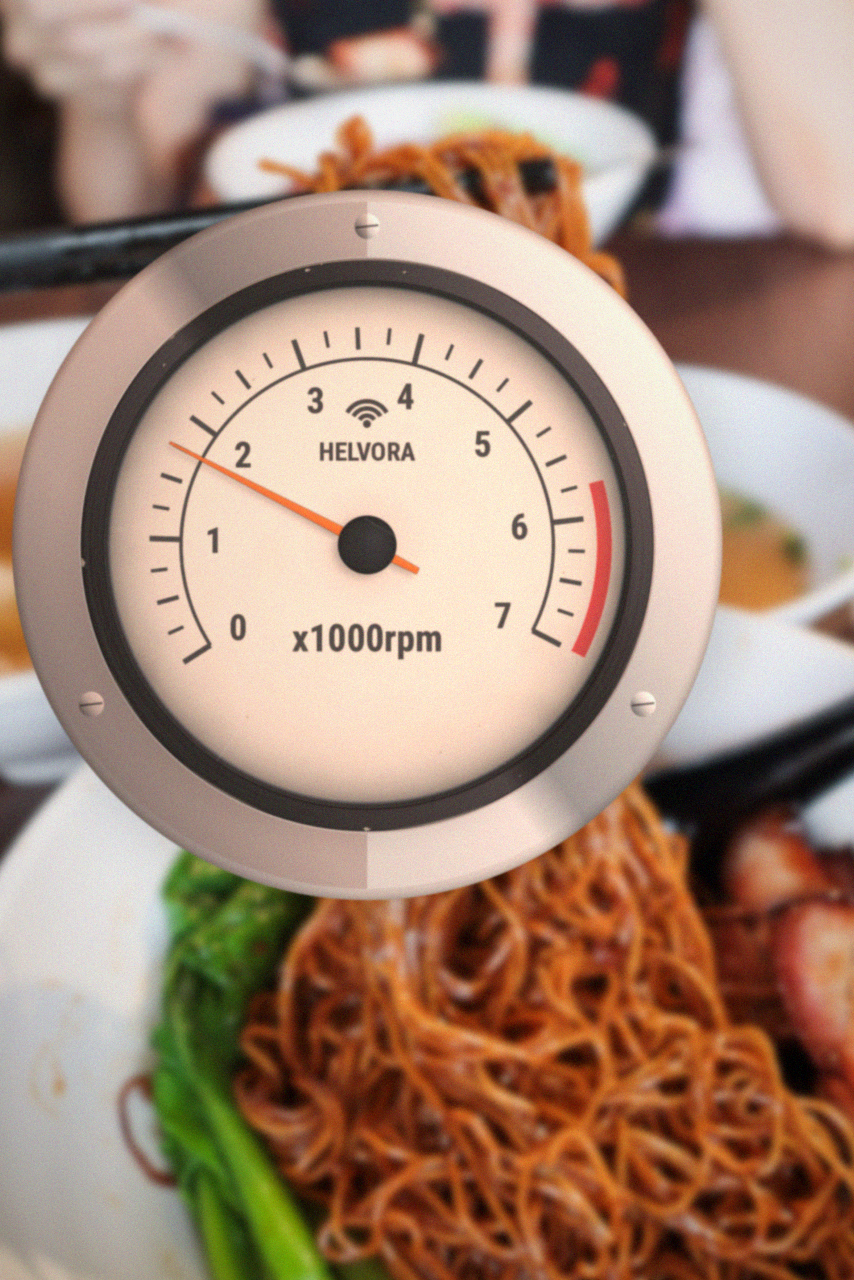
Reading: 1750rpm
